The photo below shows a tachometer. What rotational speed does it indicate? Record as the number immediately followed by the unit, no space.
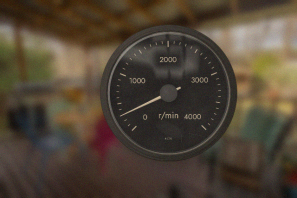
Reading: 300rpm
